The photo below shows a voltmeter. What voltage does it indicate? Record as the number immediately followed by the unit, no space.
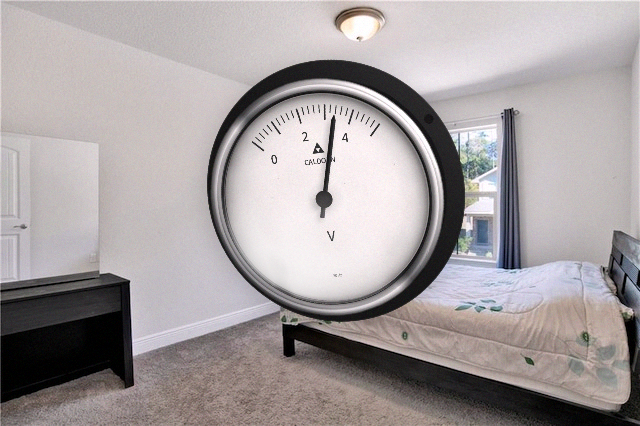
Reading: 3.4V
